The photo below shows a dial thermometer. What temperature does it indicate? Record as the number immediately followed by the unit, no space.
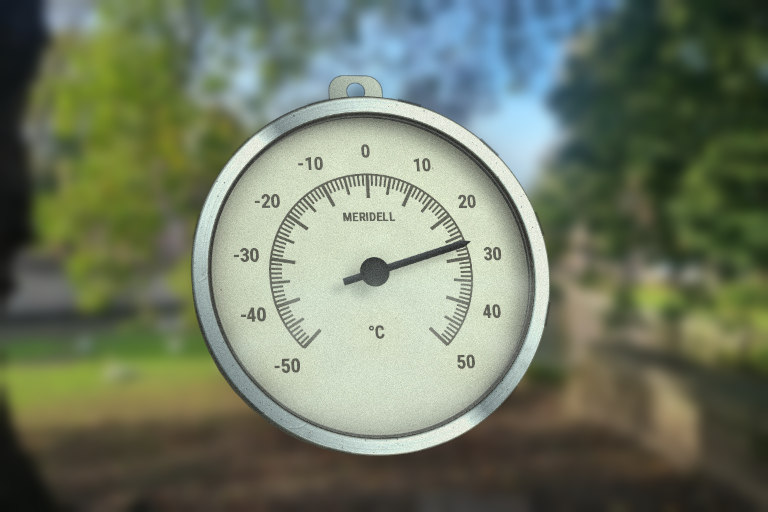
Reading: 27°C
